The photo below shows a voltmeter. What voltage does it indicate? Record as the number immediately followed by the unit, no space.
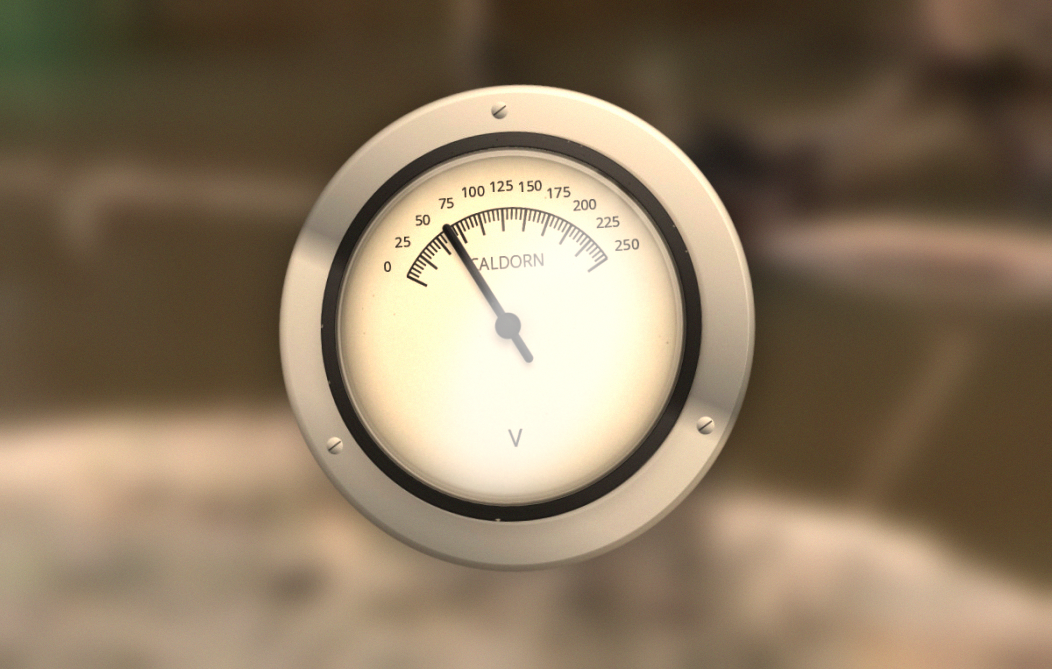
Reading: 65V
